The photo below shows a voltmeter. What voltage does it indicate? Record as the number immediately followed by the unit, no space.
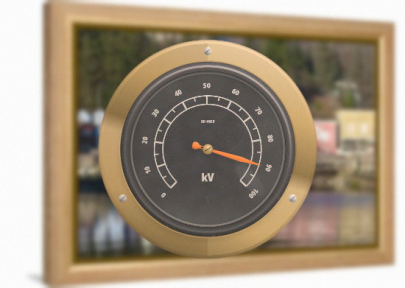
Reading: 90kV
